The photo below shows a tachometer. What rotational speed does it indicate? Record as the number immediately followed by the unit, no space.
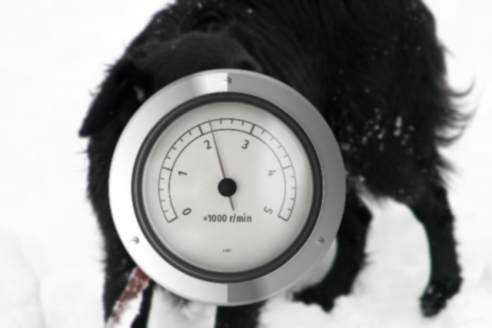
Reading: 2200rpm
